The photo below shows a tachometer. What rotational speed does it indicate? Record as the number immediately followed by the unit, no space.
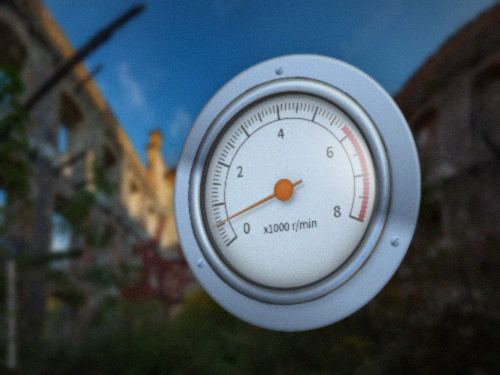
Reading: 500rpm
